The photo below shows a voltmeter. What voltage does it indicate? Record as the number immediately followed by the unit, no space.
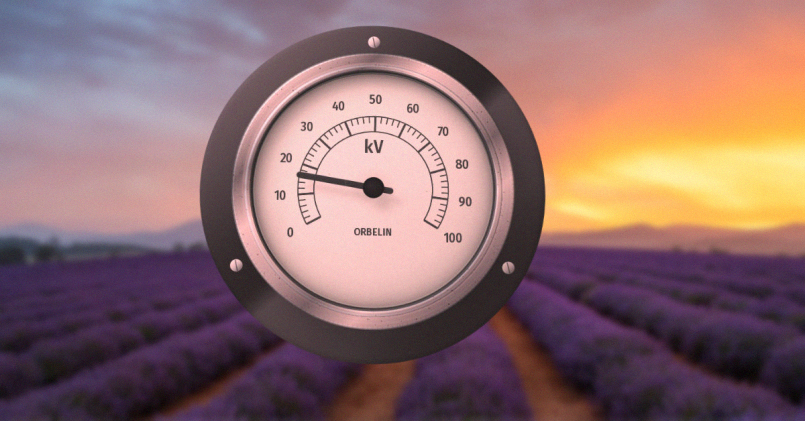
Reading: 16kV
